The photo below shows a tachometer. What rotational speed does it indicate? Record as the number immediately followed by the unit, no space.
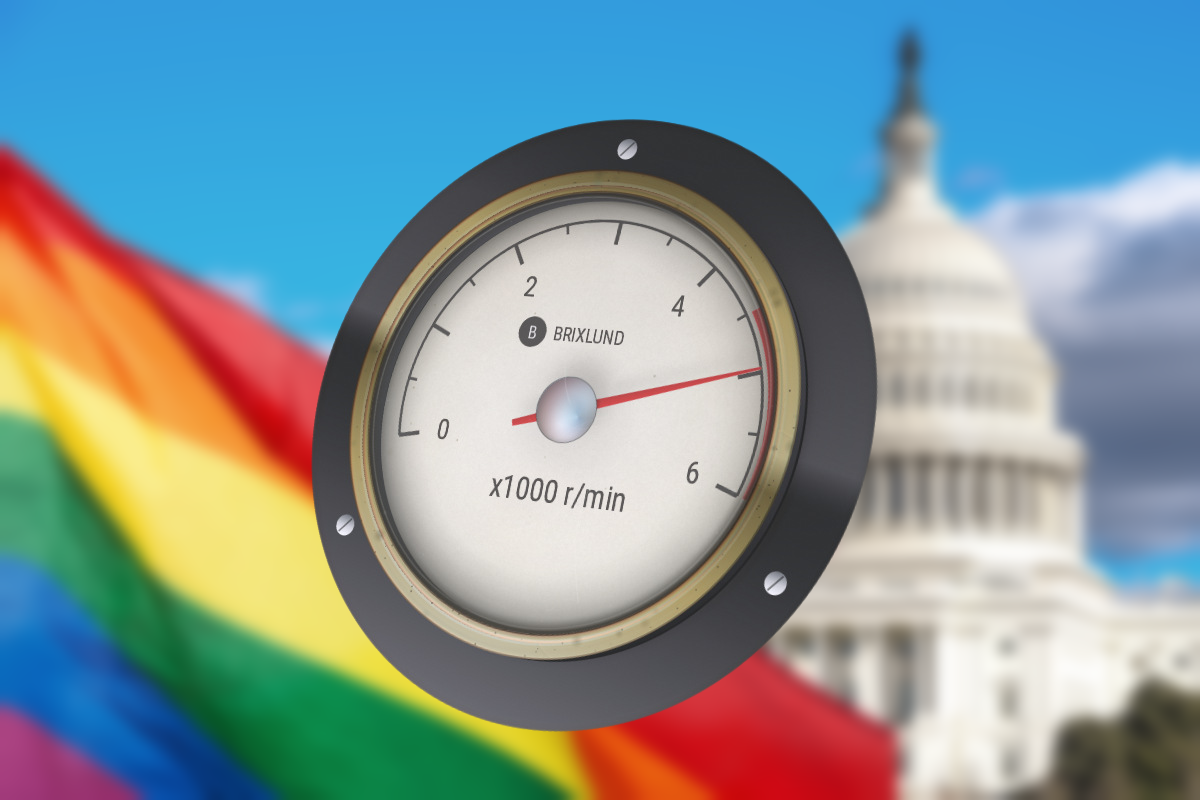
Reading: 5000rpm
